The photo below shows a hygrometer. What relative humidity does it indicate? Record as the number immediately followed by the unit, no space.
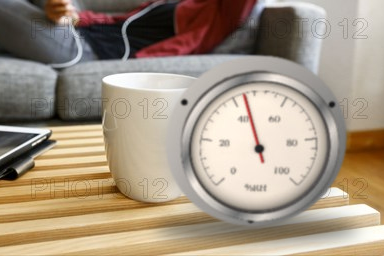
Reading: 44%
